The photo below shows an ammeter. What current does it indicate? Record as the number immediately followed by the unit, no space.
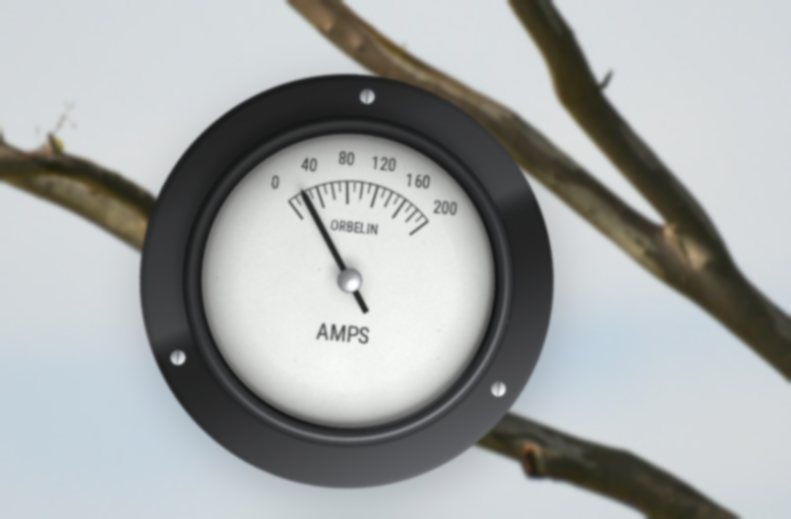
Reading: 20A
